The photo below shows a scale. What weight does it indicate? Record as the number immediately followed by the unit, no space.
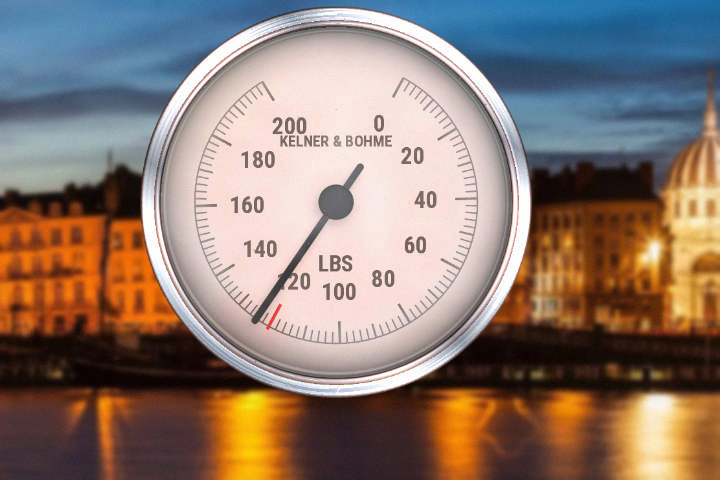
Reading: 124lb
